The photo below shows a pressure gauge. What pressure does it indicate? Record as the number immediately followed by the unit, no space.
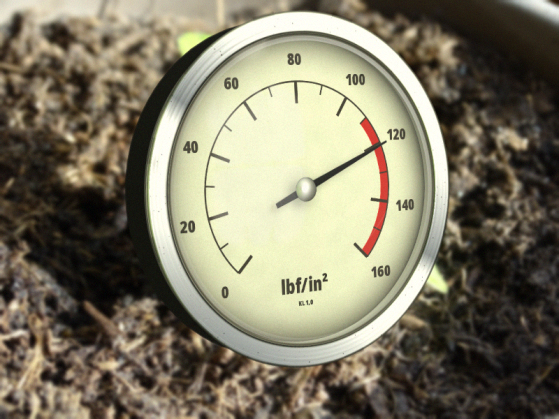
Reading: 120psi
